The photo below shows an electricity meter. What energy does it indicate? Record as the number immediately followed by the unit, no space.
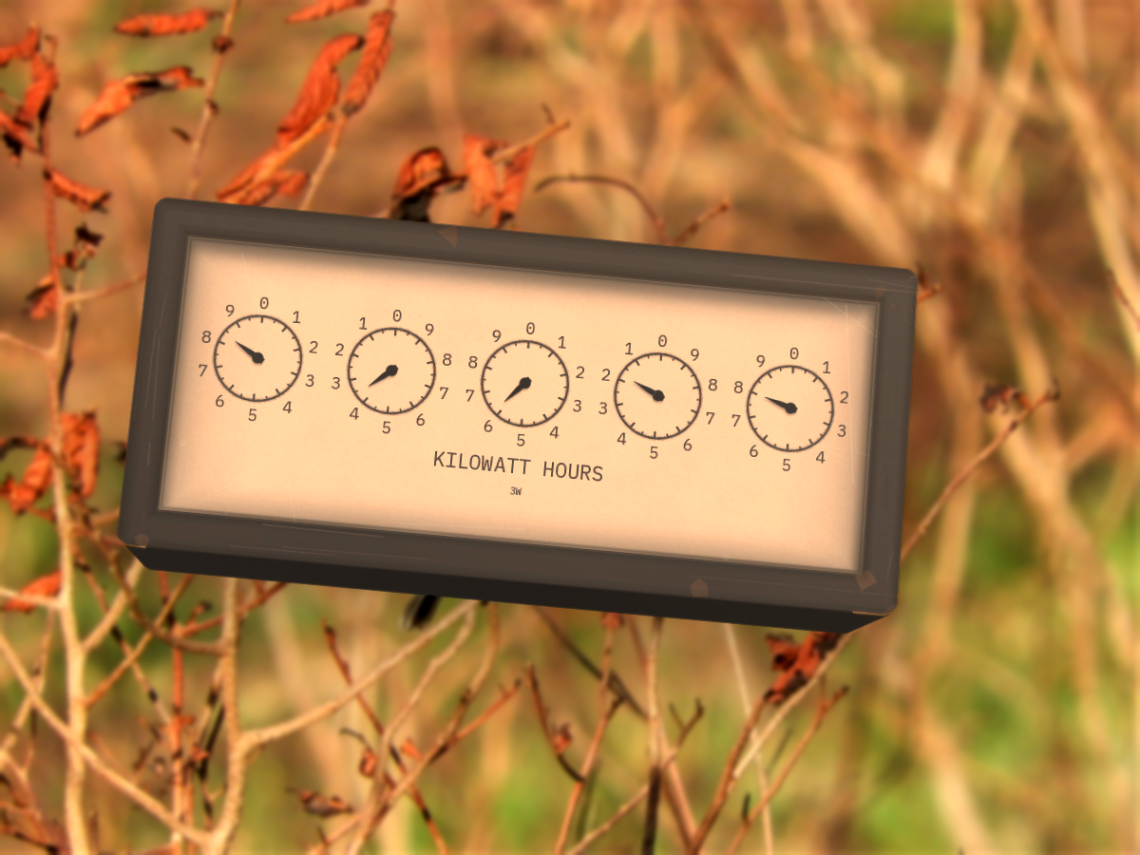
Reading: 83618kWh
